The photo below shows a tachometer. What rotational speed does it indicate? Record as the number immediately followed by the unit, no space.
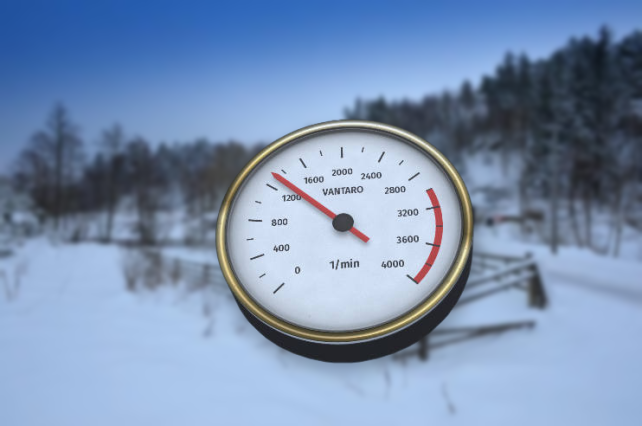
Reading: 1300rpm
